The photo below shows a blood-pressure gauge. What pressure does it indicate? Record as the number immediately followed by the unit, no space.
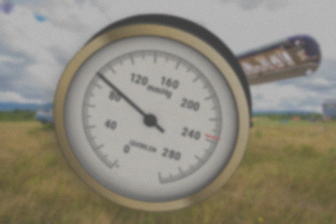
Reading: 90mmHg
